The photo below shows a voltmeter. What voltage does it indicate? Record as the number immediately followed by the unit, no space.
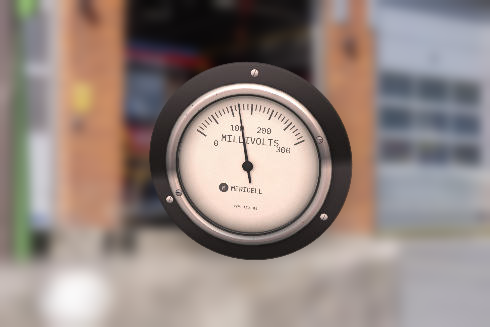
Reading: 120mV
